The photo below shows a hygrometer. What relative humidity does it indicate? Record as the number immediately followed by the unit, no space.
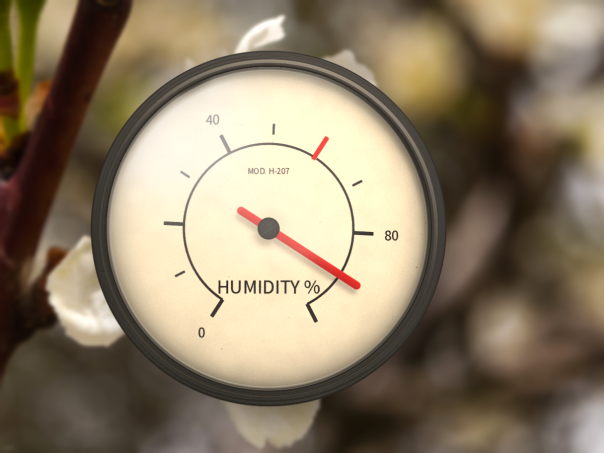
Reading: 90%
